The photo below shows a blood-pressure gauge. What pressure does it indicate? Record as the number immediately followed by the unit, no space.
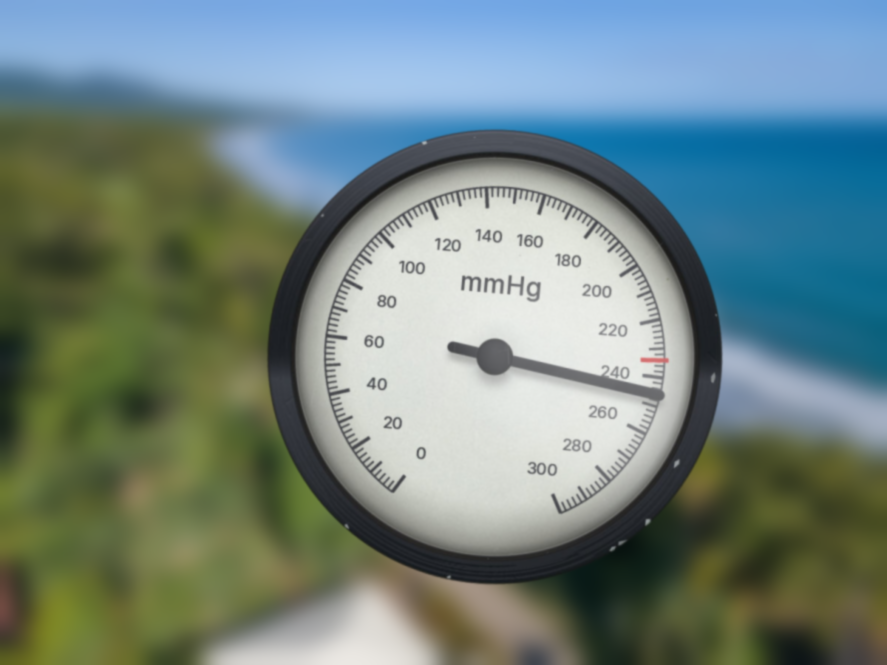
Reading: 246mmHg
